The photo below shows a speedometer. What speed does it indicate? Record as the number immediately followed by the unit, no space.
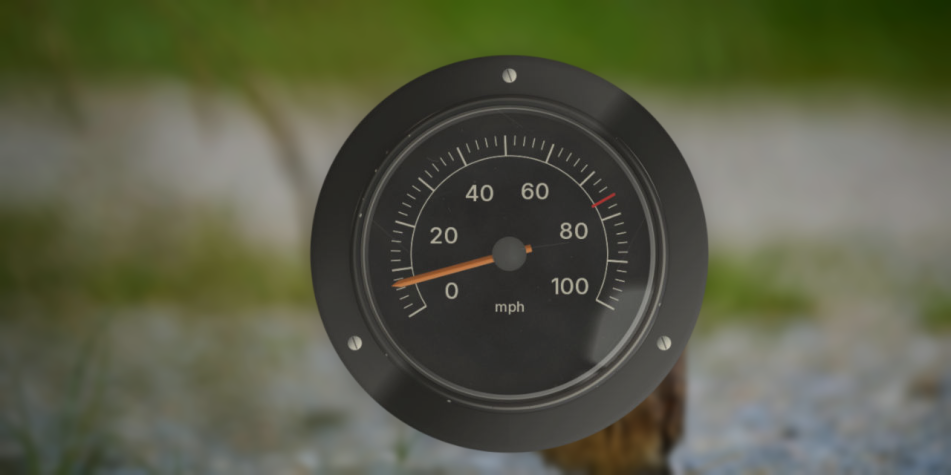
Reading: 7mph
